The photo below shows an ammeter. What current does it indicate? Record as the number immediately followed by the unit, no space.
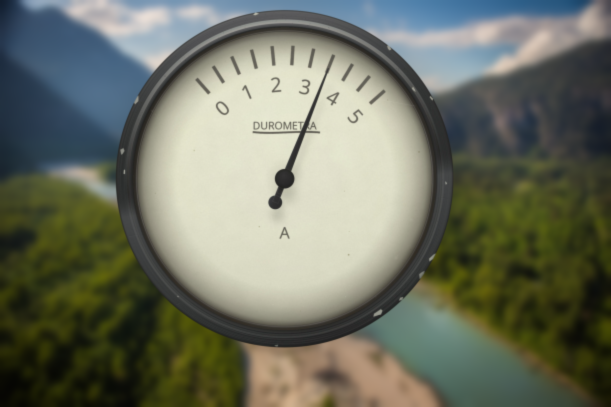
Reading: 3.5A
